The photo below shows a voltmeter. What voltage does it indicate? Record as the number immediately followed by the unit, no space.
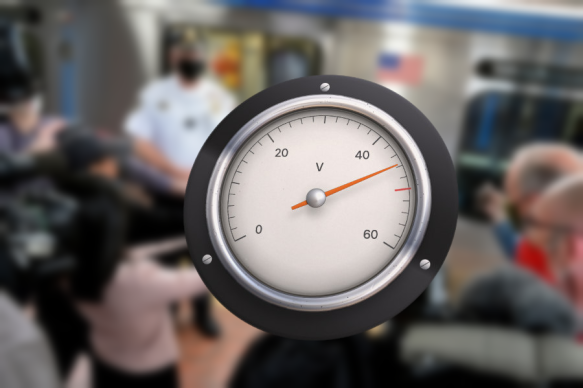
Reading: 46V
